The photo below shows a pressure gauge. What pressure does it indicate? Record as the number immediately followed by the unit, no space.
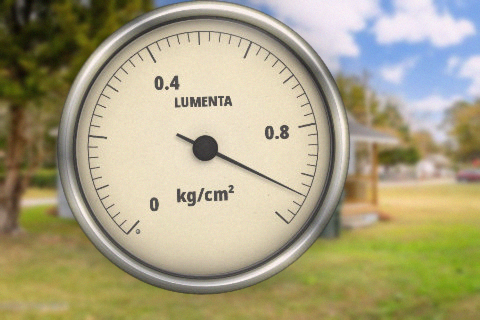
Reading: 0.94kg/cm²
